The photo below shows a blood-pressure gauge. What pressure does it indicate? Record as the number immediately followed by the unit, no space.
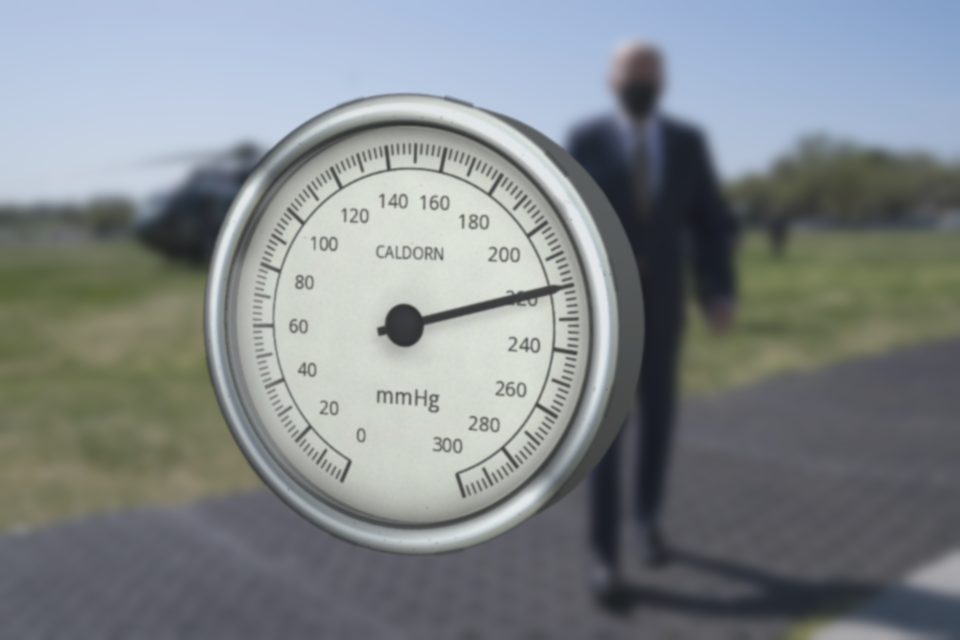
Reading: 220mmHg
